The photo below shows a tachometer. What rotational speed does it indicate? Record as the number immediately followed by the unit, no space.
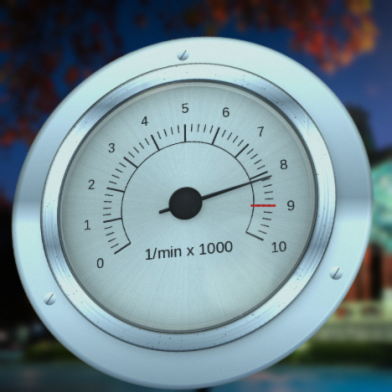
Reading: 8200rpm
